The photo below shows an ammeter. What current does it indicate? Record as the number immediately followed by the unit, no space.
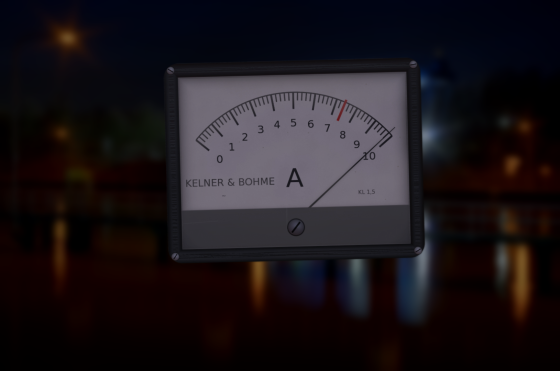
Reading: 9.8A
